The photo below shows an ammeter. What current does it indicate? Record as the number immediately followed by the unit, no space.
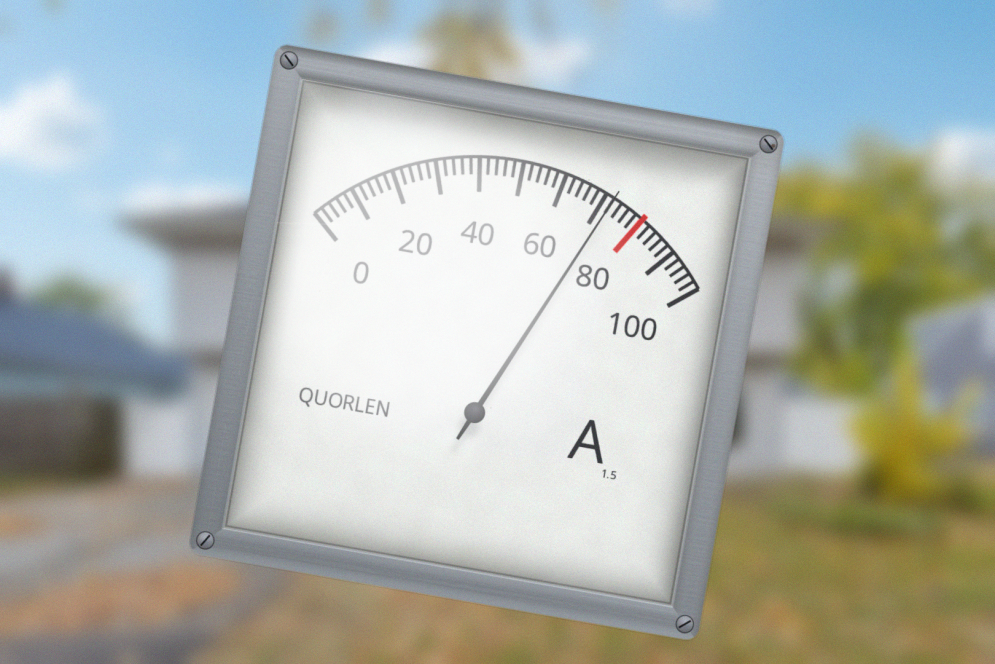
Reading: 72A
